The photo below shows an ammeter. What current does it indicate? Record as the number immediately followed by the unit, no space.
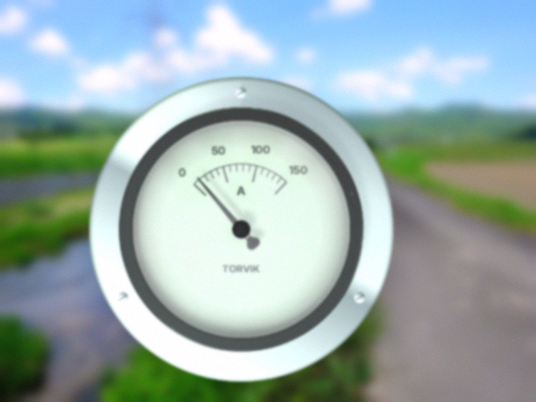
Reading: 10A
